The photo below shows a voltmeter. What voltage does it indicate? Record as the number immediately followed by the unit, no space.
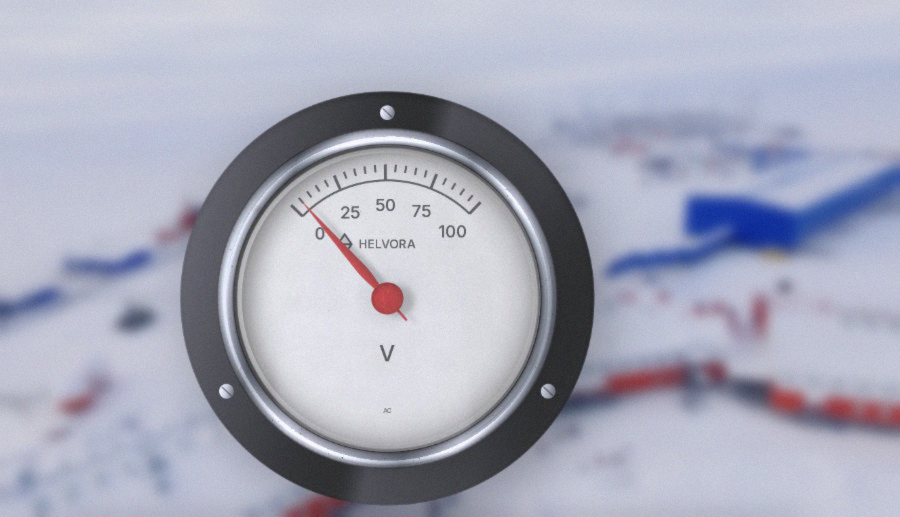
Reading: 5V
